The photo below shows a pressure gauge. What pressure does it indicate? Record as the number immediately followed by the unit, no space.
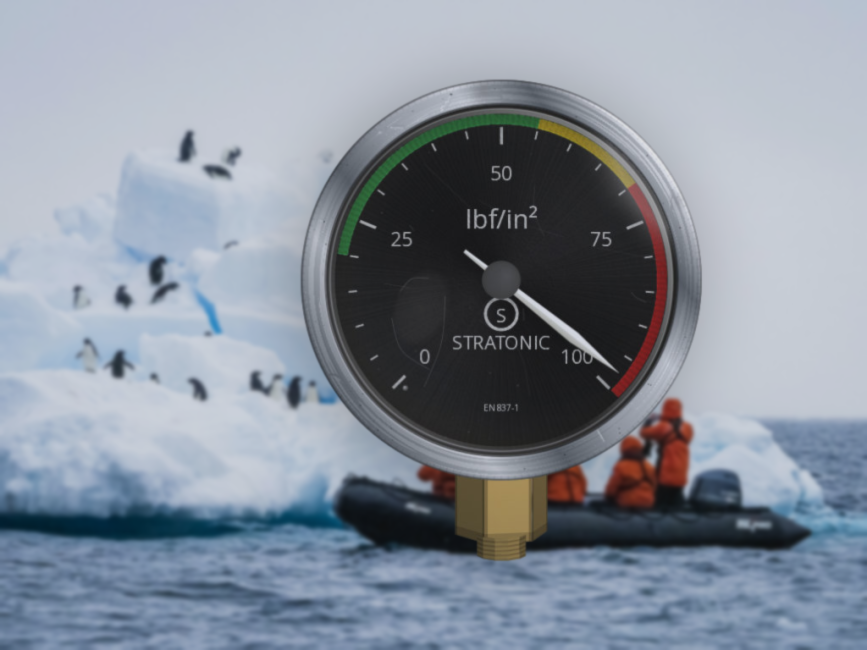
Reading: 97.5psi
